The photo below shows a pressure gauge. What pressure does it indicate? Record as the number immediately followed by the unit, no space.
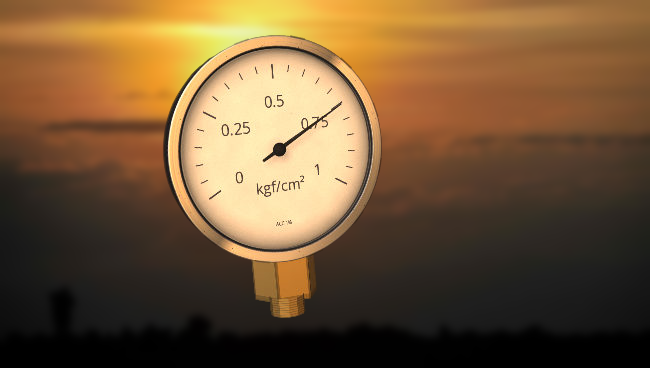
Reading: 0.75kg/cm²
